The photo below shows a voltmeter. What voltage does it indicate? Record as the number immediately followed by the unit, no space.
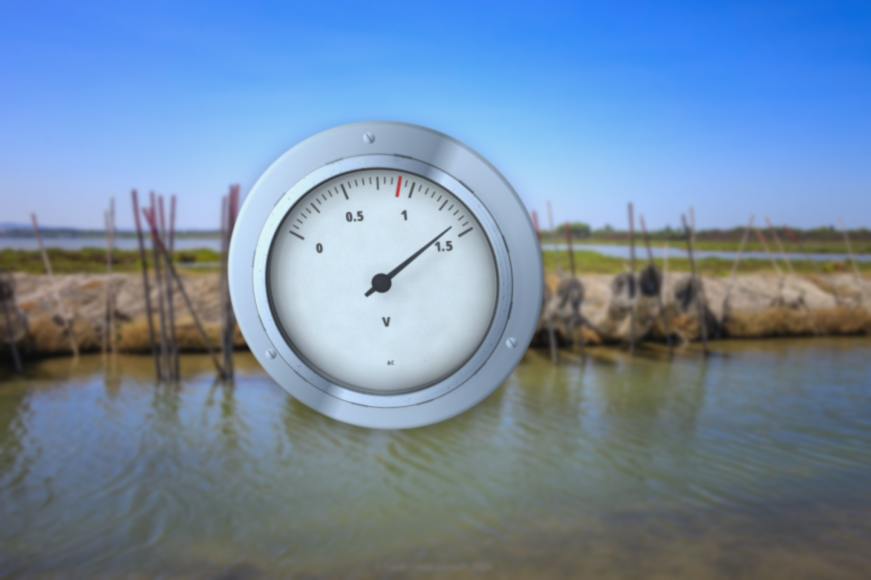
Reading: 1.4V
